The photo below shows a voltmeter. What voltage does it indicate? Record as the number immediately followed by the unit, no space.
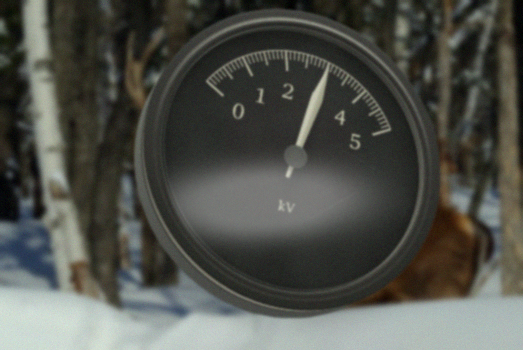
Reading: 3kV
